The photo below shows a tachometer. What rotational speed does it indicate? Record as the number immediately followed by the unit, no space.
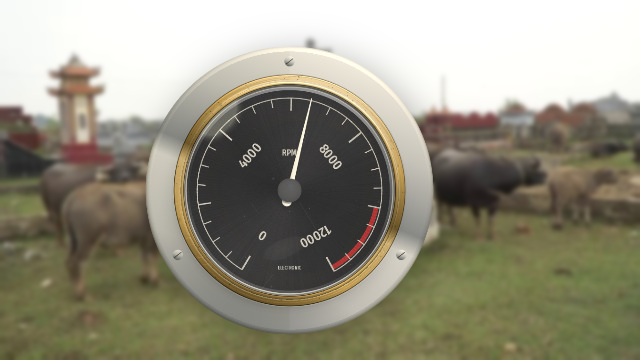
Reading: 6500rpm
